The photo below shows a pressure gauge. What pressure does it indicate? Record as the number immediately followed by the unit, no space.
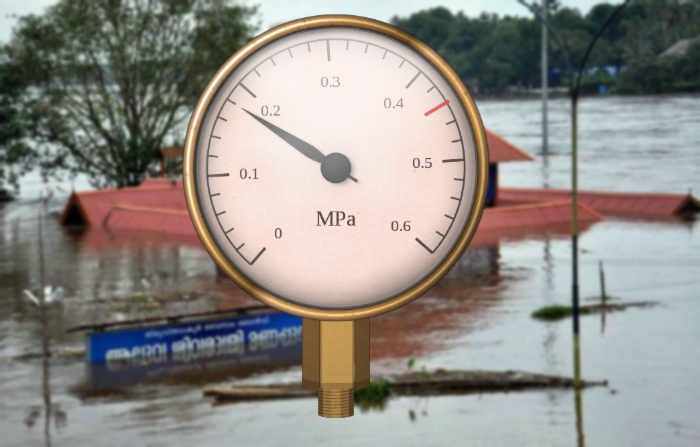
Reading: 0.18MPa
